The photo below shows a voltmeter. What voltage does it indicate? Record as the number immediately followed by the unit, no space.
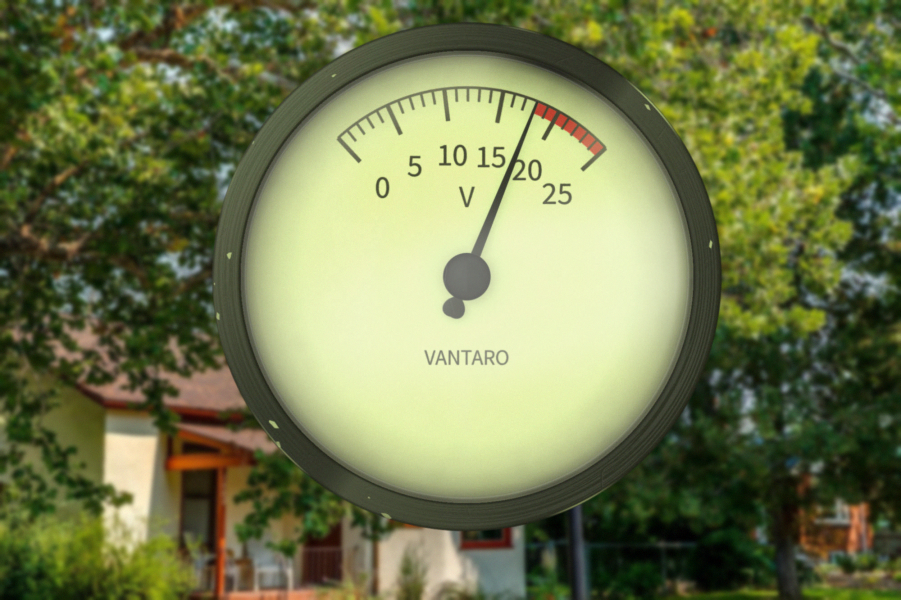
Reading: 18V
